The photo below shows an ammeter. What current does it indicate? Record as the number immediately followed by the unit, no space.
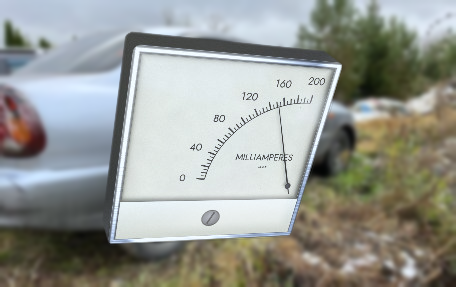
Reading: 150mA
